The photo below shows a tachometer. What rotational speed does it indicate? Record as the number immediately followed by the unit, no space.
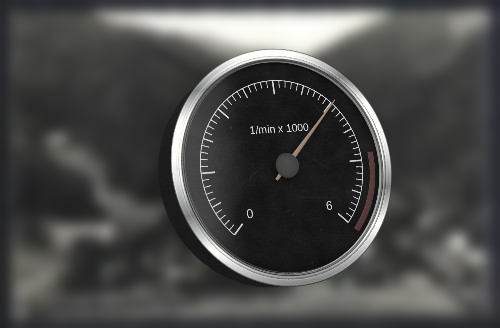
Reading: 4000rpm
